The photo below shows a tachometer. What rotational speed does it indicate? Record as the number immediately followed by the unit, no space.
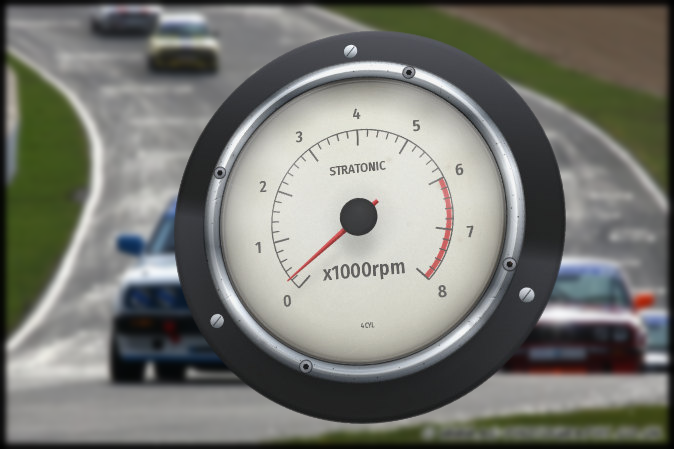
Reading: 200rpm
